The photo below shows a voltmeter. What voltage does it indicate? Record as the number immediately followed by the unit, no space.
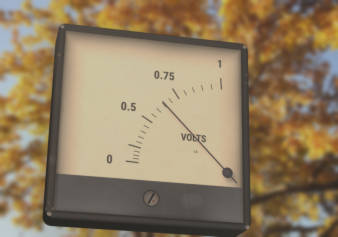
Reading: 0.65V
